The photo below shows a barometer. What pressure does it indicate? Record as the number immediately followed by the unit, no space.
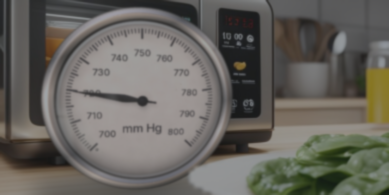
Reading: 720mmHg
